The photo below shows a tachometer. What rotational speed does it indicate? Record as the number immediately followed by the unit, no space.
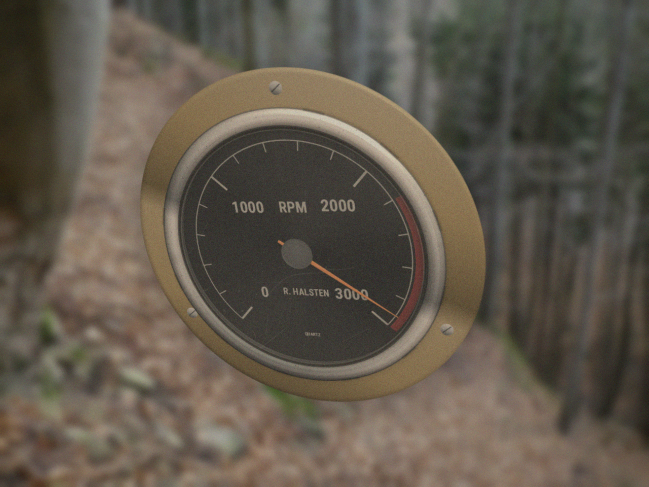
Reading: 2900rpm
